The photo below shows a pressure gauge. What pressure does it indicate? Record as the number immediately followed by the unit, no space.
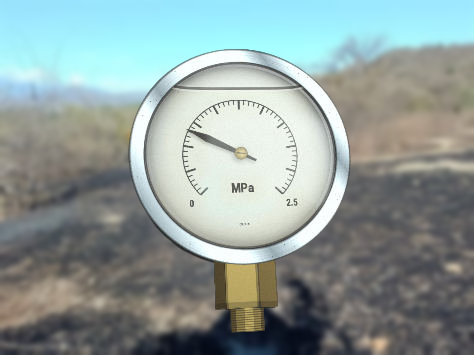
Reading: 0.65MPa
